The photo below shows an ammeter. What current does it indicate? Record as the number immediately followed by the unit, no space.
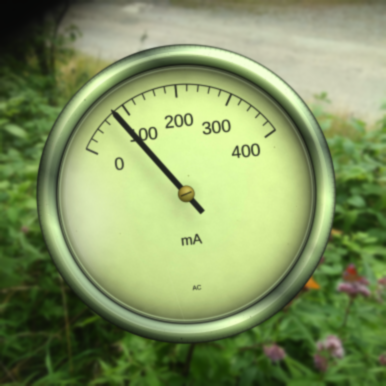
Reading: 80mA
